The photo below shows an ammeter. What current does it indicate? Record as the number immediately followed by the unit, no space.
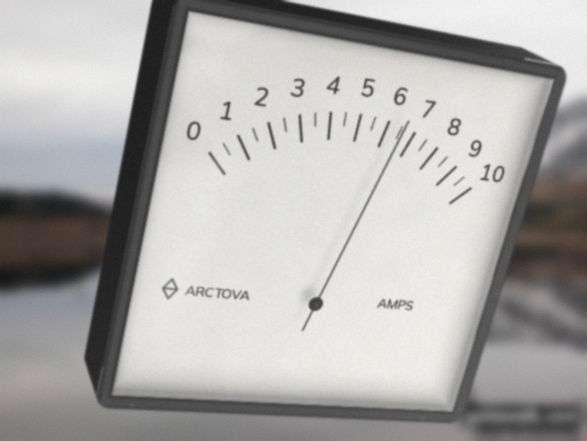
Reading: 6.5A
